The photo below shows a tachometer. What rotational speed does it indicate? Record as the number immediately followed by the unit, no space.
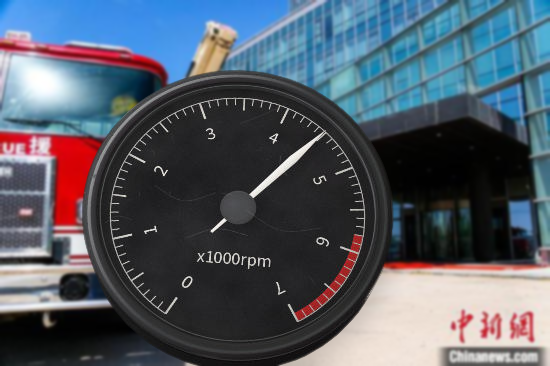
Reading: 4500rpm
